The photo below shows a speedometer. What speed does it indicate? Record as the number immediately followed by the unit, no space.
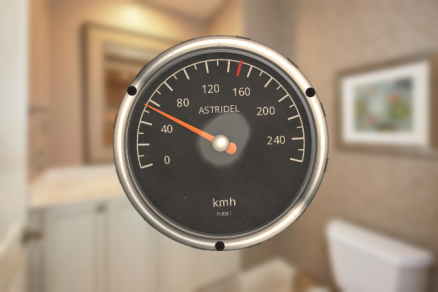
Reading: 55km/h
